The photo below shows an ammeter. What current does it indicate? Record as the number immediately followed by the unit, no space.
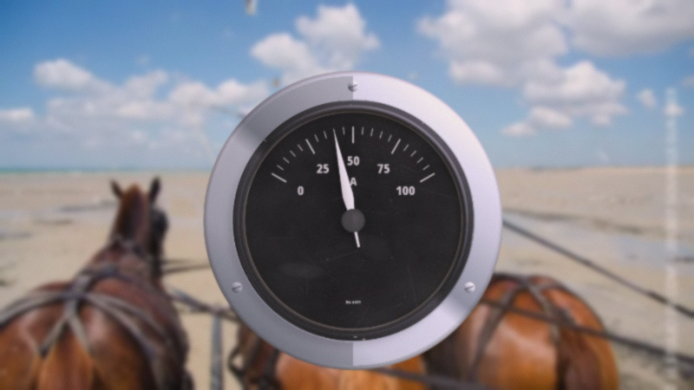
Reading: 40A
